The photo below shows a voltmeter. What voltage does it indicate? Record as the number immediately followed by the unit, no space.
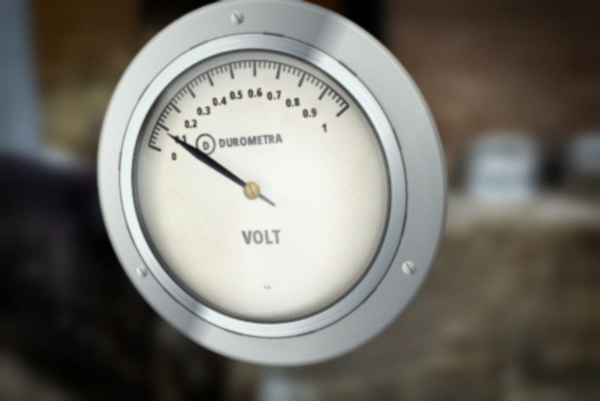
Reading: 0.1V
